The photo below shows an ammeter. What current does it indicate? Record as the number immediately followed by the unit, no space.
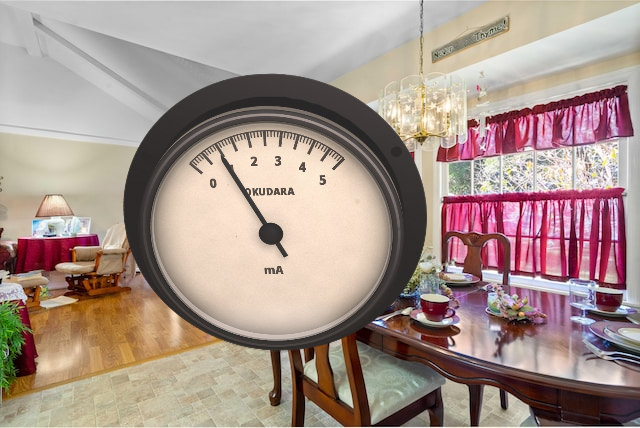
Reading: 1mA
